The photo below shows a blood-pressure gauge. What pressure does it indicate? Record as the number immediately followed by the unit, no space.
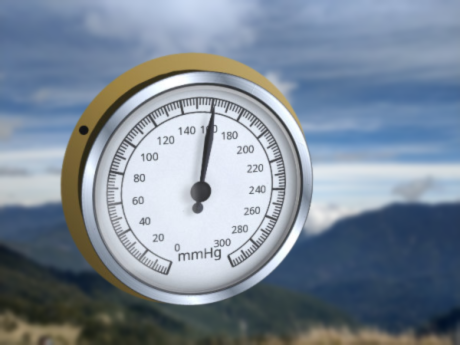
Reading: 160mmHg
